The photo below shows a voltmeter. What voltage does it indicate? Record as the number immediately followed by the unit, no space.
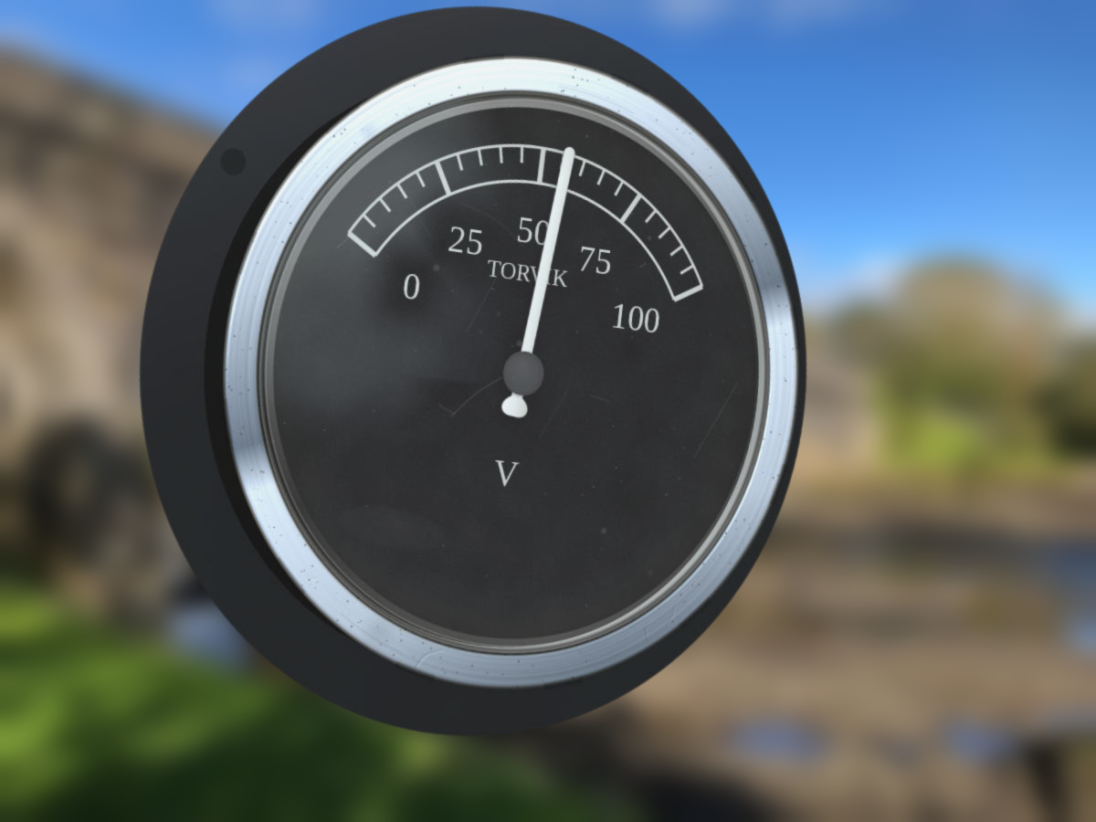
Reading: 55V
